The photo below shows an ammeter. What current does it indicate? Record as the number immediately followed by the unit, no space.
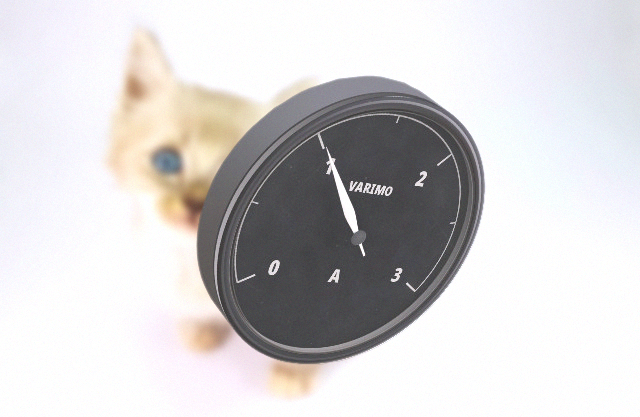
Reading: 1A
